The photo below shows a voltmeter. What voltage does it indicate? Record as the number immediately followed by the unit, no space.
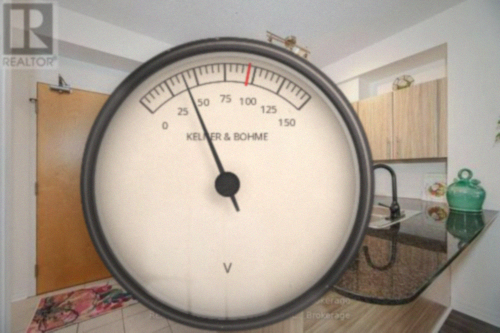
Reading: 40V
